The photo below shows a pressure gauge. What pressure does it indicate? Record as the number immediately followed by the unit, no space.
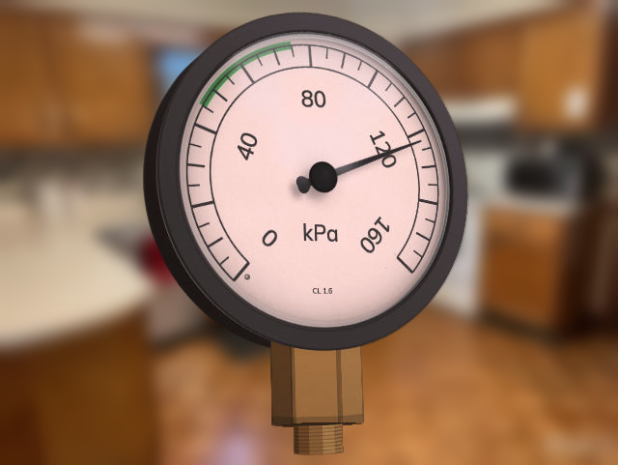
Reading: 122.5kPa
